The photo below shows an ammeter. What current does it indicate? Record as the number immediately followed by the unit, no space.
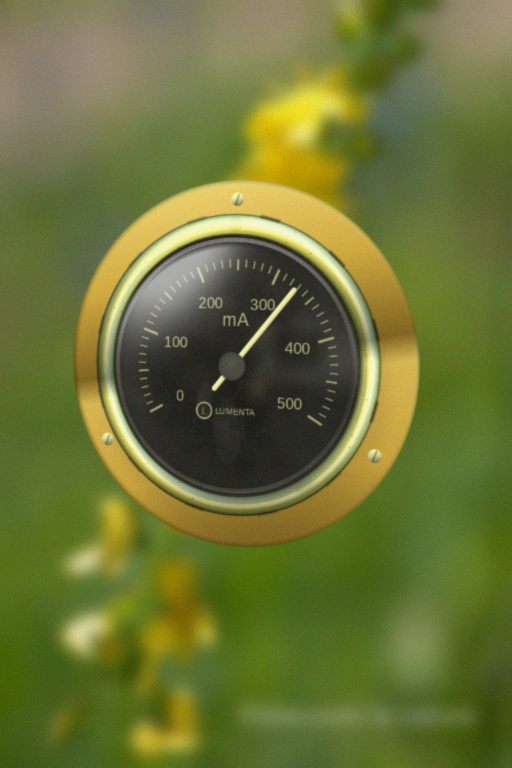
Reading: 330mA
